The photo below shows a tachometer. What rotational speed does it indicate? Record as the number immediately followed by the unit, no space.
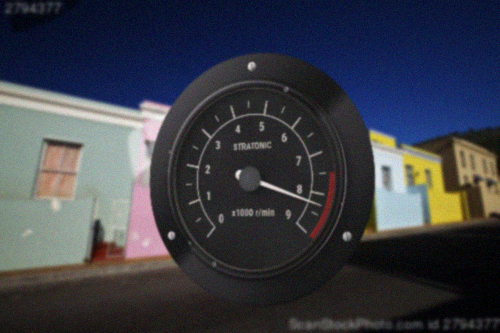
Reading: 8250rpm
